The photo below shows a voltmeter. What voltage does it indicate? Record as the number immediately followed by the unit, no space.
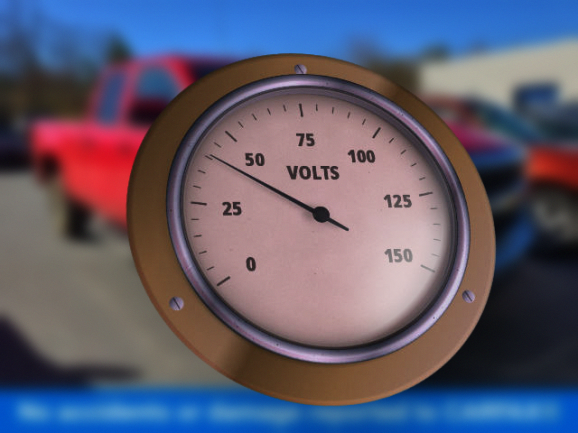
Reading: 40V
